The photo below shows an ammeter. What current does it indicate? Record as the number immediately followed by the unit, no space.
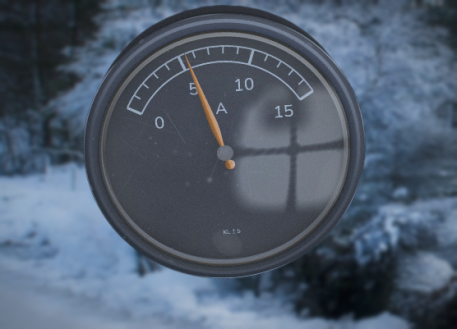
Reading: 5.5A
